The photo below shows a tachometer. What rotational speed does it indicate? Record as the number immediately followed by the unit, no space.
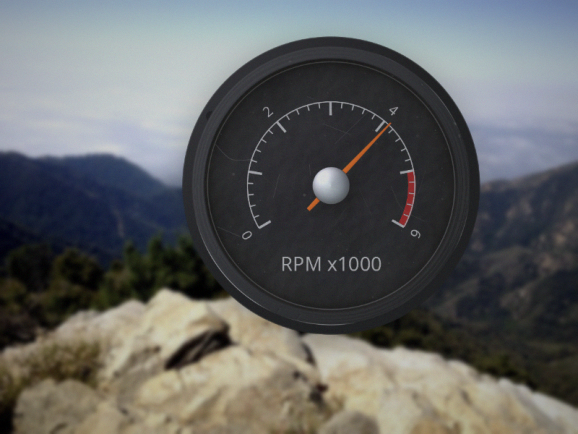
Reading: 4100rpm
